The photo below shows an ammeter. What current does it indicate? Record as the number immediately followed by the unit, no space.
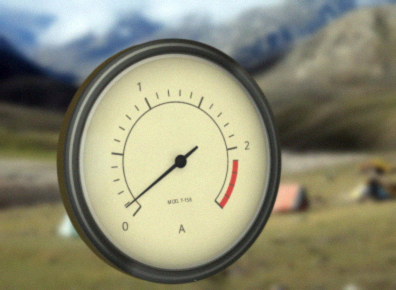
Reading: 0.1A
